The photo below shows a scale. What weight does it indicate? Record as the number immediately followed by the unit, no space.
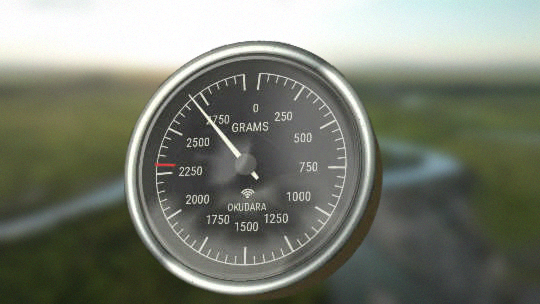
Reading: 2700g
